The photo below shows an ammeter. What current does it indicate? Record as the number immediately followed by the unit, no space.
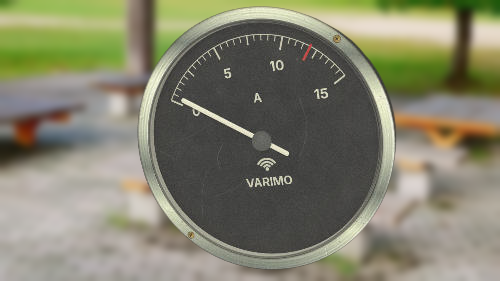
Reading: 0.5A
